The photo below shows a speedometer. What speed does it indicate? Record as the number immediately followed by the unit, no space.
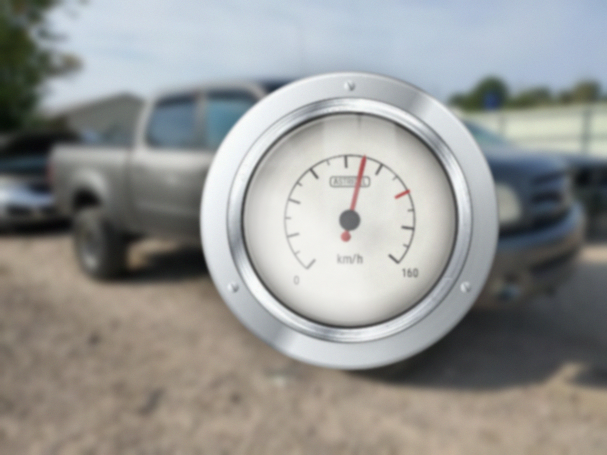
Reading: 90km/h
